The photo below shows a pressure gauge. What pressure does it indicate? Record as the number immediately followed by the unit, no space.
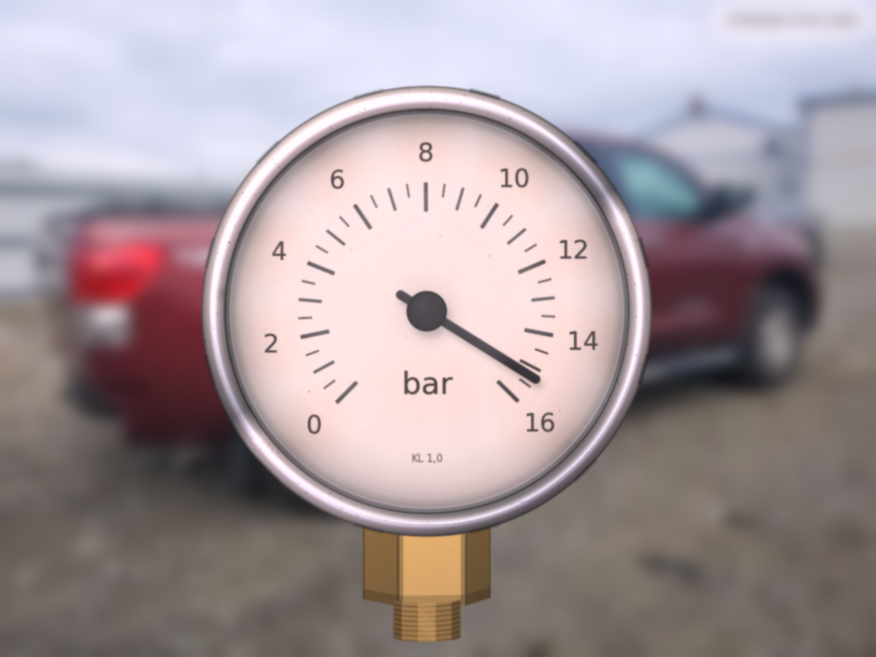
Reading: 15.25bar
